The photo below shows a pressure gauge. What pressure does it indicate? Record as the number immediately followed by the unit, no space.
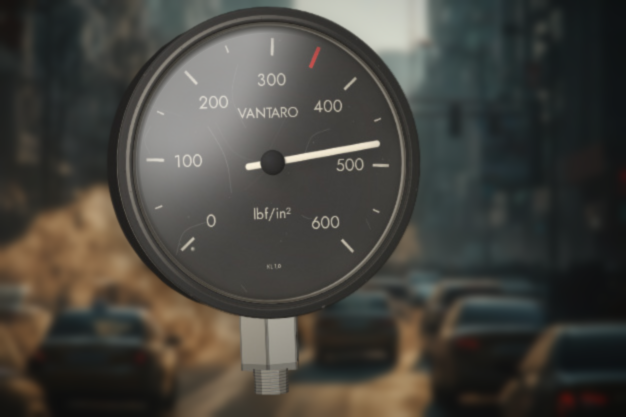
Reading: 475psi
